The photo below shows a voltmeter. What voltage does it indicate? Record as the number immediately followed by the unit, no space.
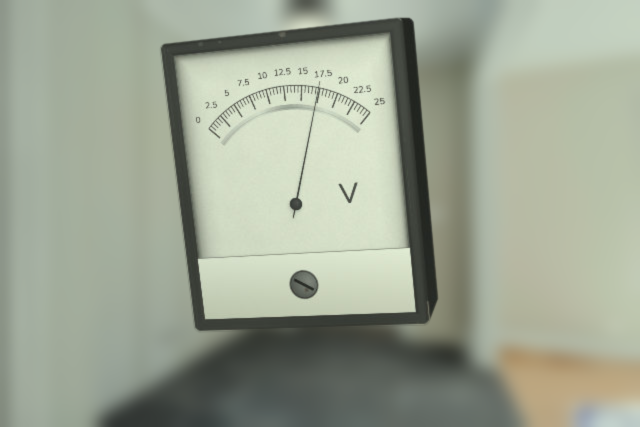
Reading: 17.5V
